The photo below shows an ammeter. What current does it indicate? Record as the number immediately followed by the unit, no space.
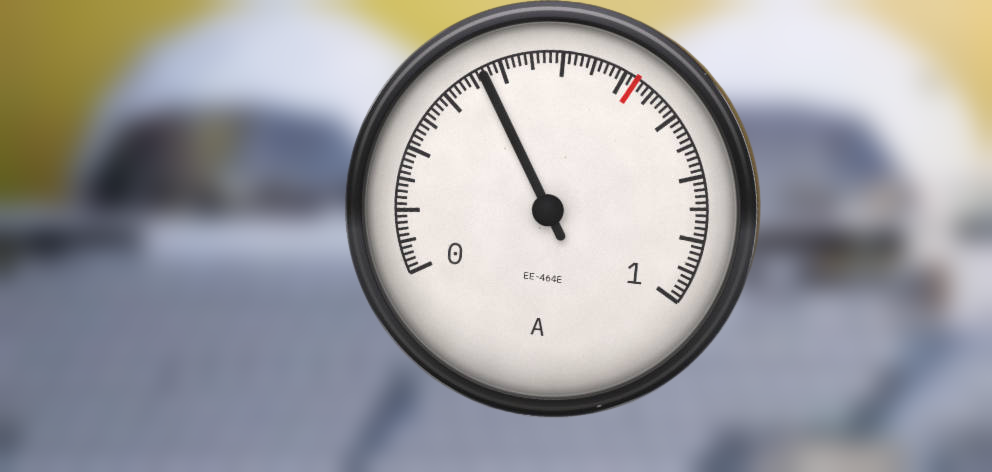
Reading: 0.37A
